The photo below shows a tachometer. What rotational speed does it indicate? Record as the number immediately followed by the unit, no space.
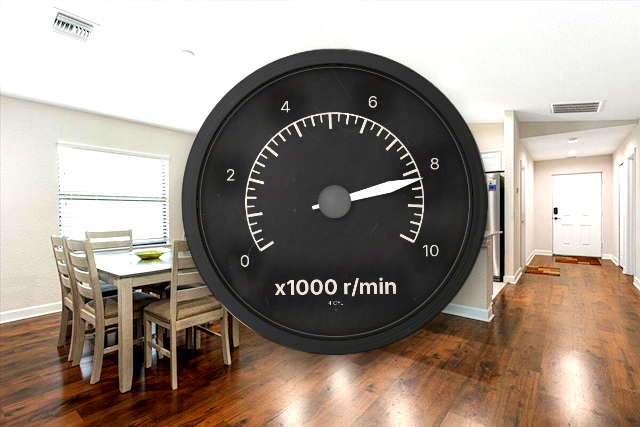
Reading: 8250rpm
